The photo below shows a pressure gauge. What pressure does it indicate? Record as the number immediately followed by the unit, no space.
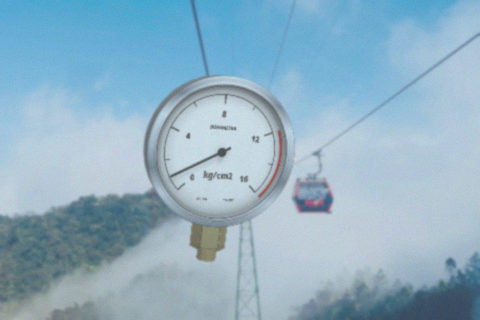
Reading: 1kg/cm²
